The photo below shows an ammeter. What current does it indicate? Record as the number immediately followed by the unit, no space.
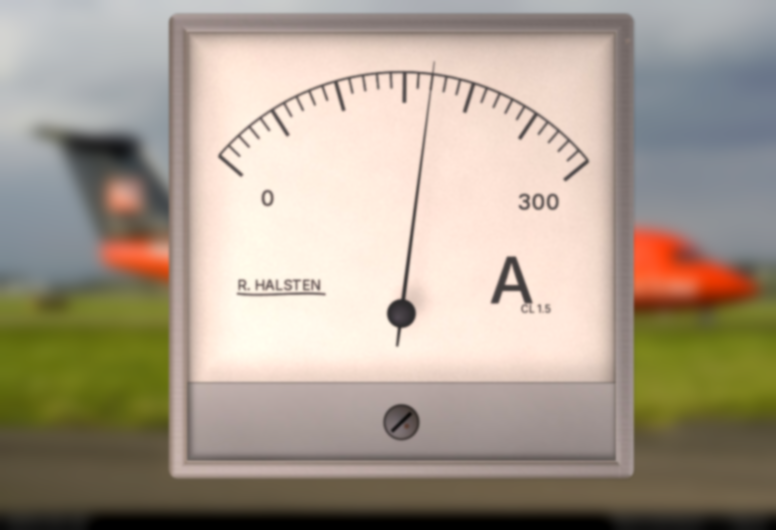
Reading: 170A
